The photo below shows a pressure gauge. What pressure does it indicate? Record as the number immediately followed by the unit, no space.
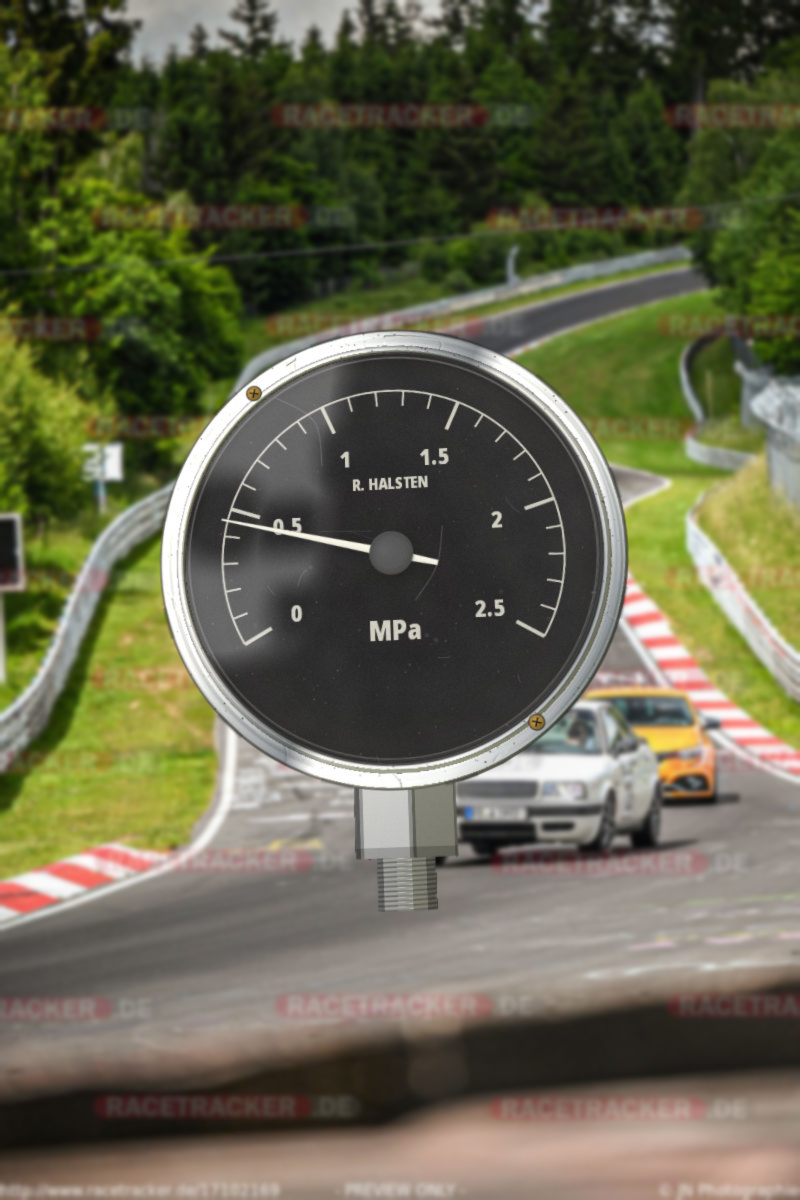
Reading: 0.45MPa
